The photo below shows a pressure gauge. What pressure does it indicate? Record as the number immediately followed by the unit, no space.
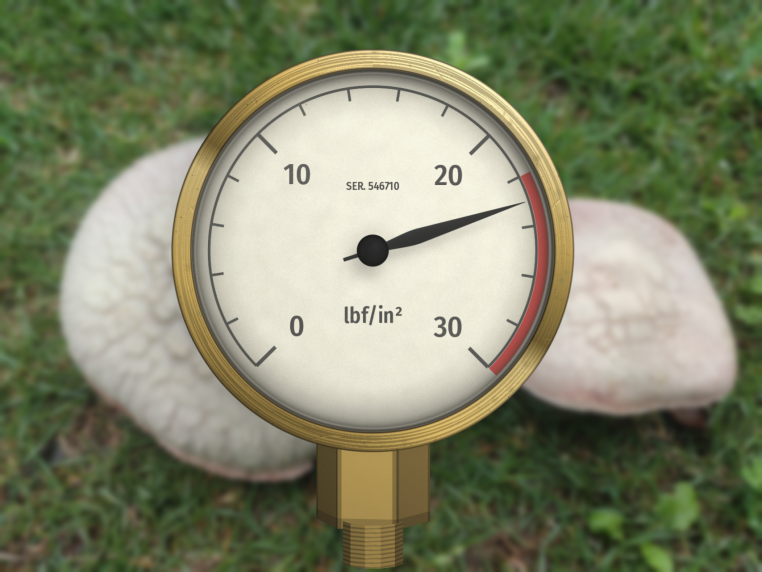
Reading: 23psi
